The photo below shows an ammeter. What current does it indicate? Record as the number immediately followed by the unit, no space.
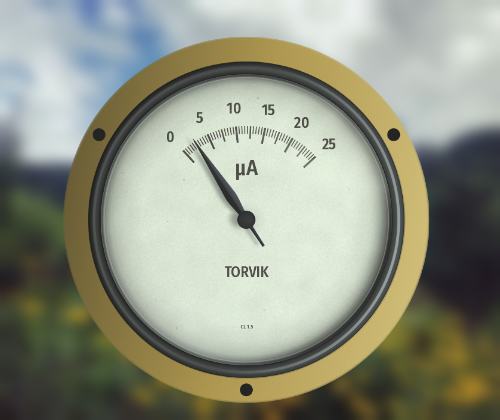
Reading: 2.5µA
